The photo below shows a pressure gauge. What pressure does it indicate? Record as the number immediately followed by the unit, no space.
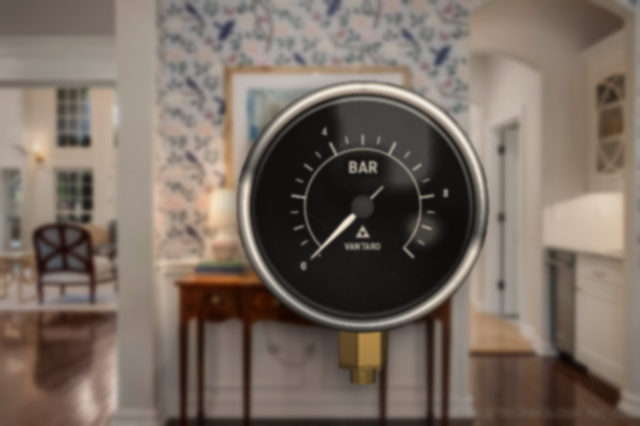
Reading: 0bar
